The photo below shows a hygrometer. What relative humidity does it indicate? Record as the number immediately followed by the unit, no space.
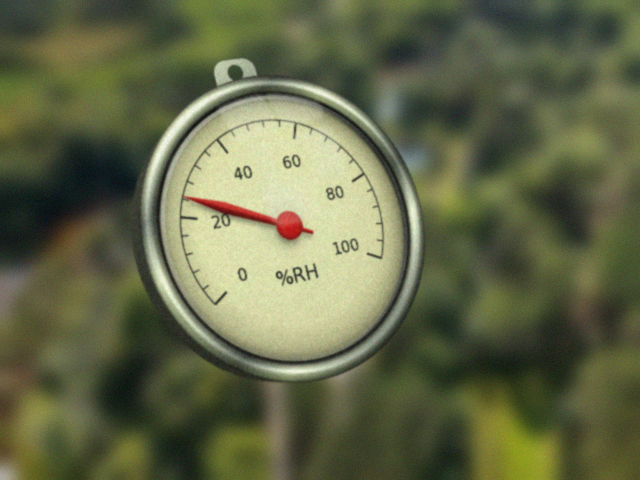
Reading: 24%
